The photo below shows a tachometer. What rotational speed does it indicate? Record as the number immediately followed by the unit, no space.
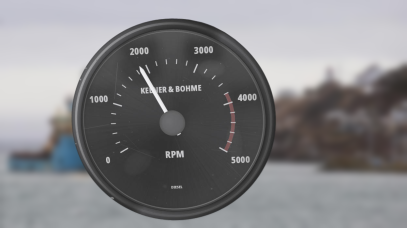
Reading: 1900rpm
